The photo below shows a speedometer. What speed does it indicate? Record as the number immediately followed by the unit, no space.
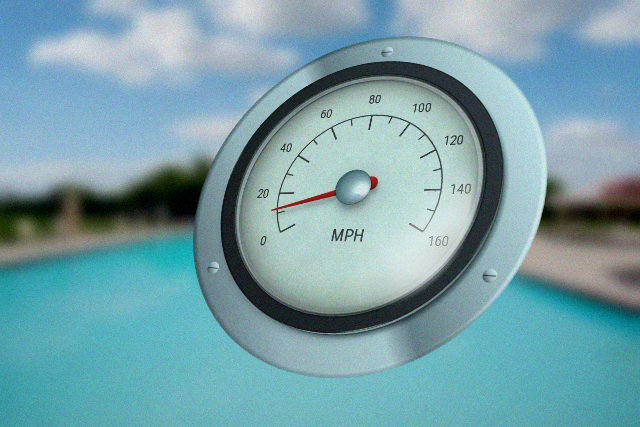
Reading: 10mph
